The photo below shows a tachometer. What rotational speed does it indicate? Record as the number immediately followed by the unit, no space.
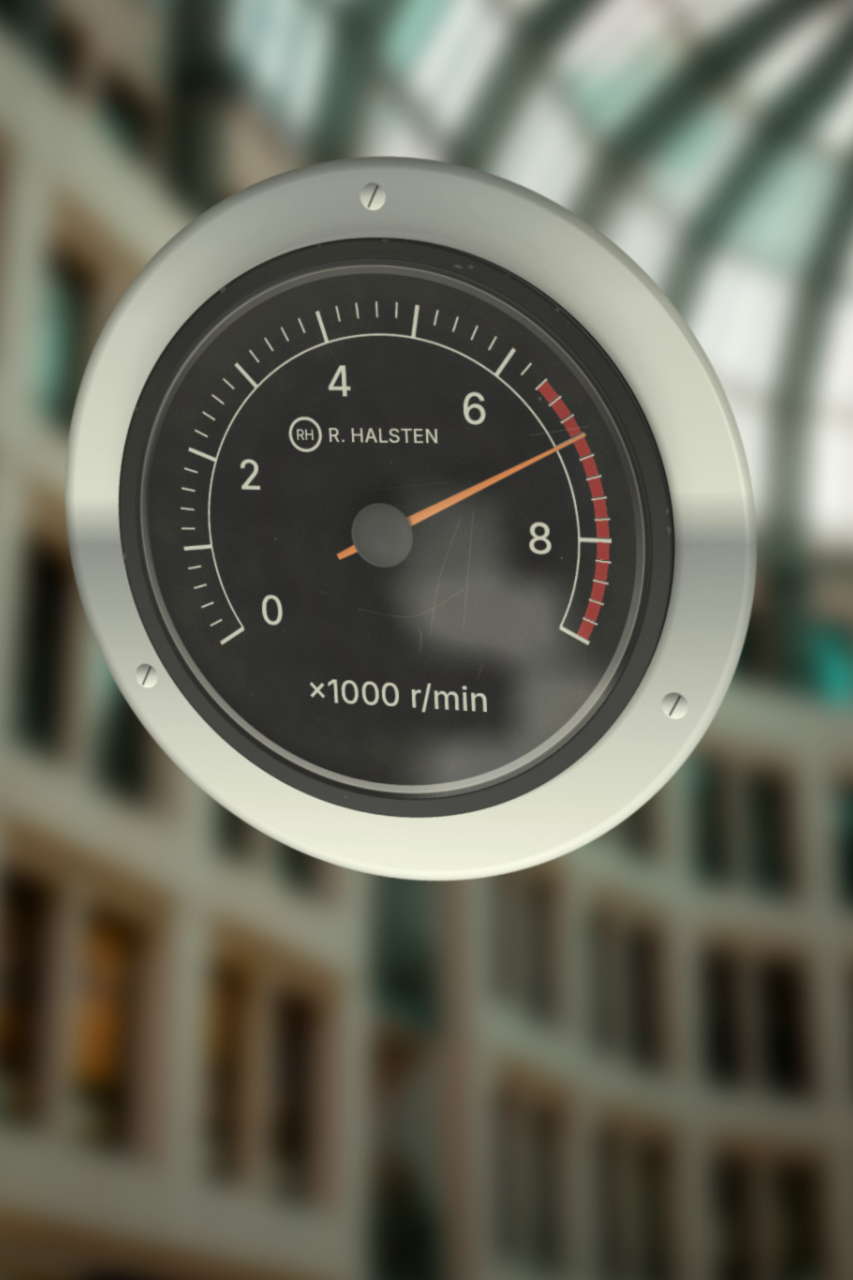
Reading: 7000rpm
